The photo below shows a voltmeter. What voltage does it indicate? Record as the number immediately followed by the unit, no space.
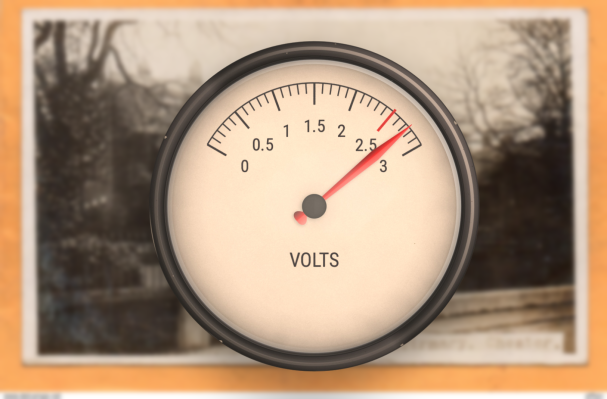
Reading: 2.75V
